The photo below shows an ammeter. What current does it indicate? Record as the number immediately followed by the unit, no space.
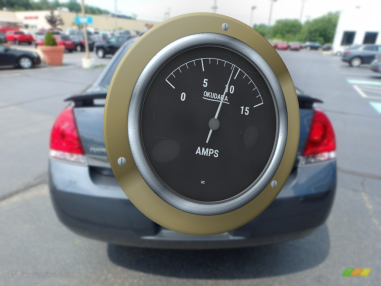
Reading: 9A
